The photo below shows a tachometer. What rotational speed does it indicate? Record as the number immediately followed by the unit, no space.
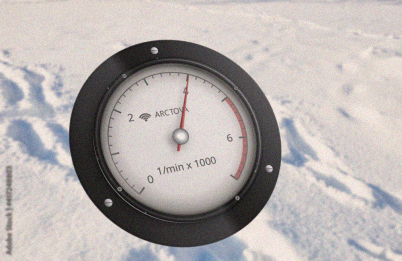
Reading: 4000rpm
